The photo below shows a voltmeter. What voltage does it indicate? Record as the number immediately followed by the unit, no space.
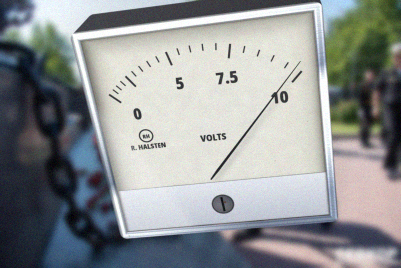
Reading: 9.75V
